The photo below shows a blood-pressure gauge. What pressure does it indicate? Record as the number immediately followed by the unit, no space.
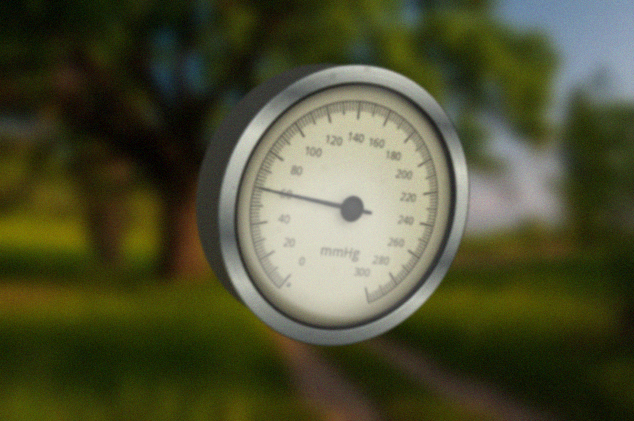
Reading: 60mmHg
